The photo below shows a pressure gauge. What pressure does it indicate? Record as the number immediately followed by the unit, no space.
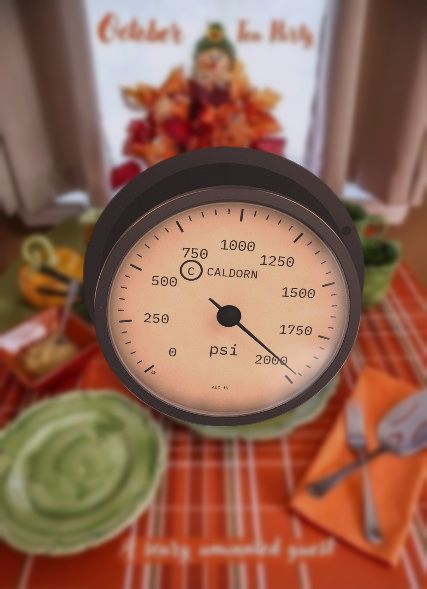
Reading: 1950psi
